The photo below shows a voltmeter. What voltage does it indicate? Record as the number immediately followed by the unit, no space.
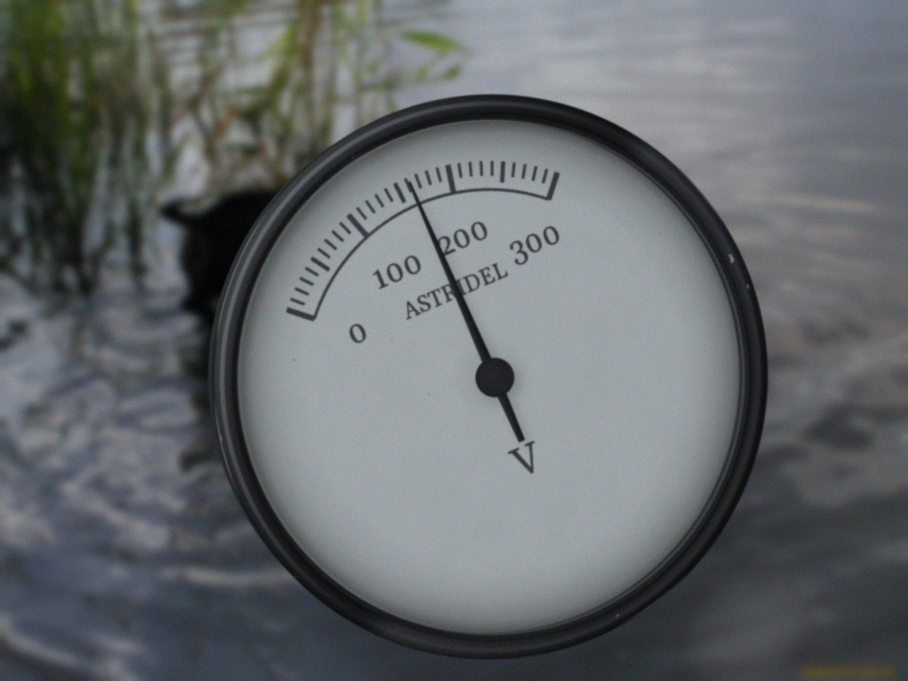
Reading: 160V
